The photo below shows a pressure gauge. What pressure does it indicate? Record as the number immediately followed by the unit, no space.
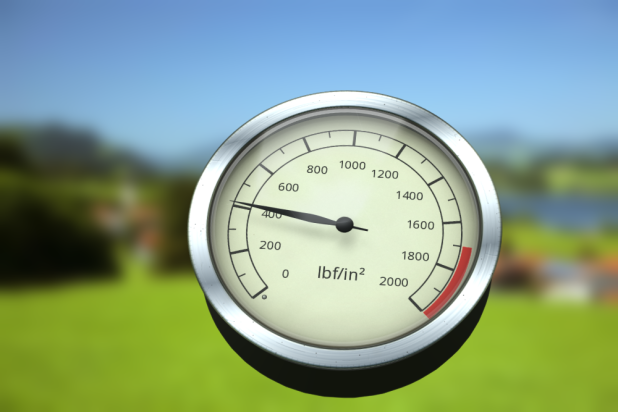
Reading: 400psi
